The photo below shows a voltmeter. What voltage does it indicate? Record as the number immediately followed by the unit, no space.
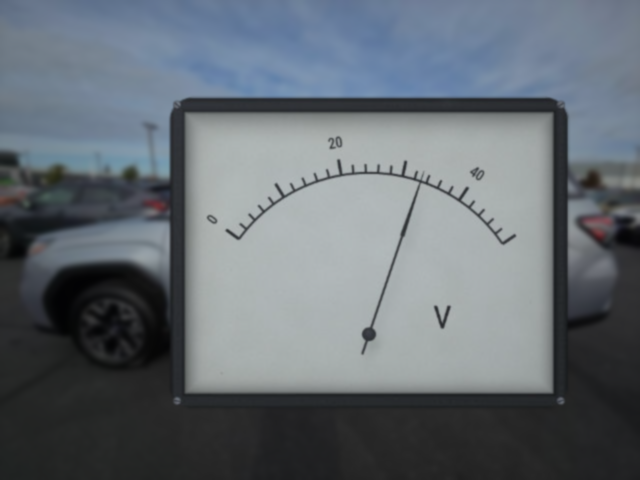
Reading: 33V
